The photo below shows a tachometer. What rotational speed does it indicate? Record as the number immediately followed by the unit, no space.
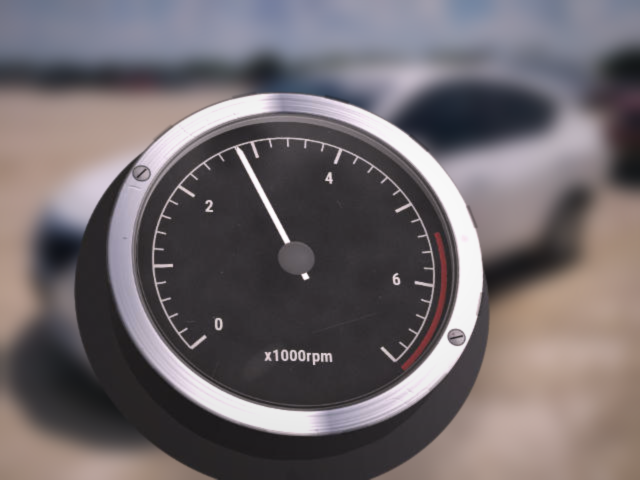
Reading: 2800rpm
